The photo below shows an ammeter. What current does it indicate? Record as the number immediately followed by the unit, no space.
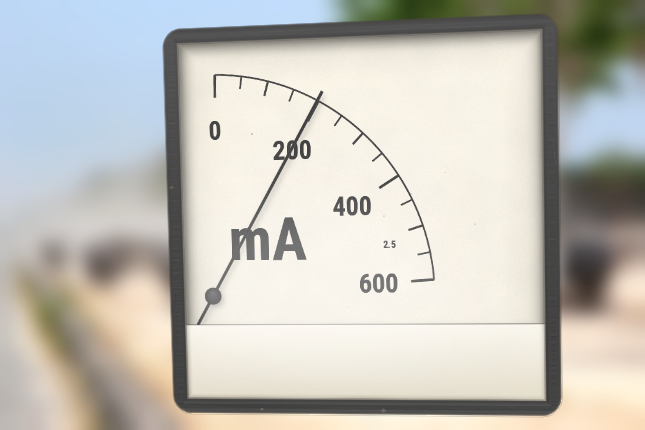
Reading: 200mA
